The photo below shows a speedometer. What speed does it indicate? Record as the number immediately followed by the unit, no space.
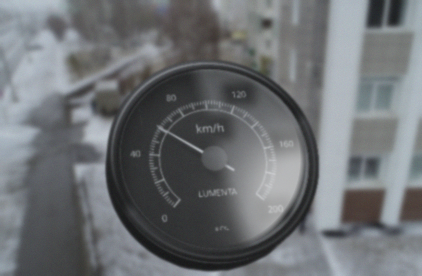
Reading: 60km/h
